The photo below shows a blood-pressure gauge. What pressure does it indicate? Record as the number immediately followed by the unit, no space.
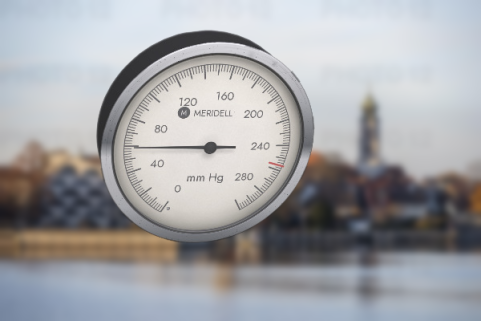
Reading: 60mmHg
